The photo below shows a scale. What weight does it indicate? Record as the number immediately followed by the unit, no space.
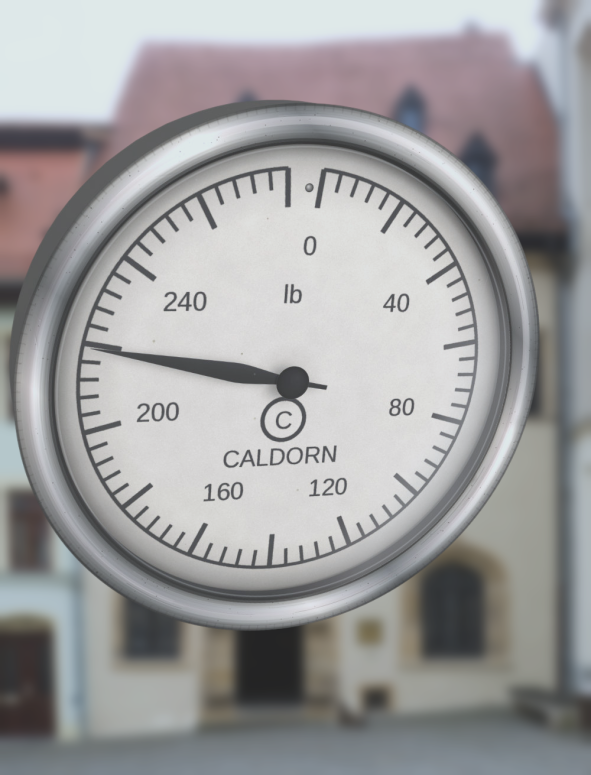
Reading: 220lb
